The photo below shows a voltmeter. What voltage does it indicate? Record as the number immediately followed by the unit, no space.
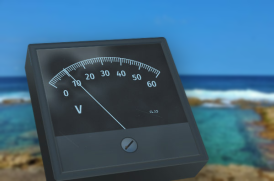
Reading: 10V
